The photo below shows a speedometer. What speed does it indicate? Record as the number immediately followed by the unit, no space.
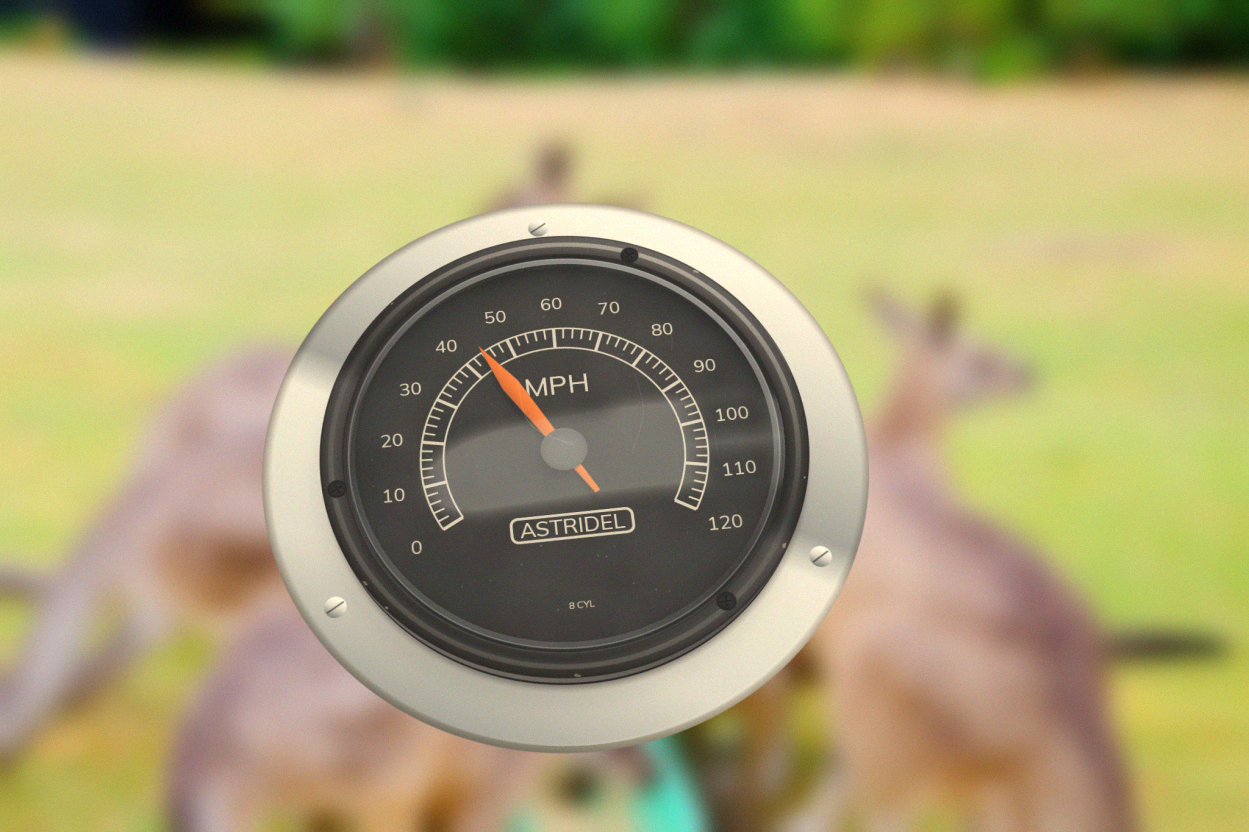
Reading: 44mph
